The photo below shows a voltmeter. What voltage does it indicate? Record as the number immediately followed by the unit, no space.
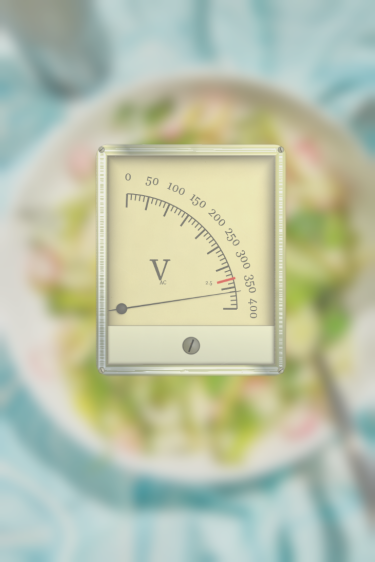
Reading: 360V
